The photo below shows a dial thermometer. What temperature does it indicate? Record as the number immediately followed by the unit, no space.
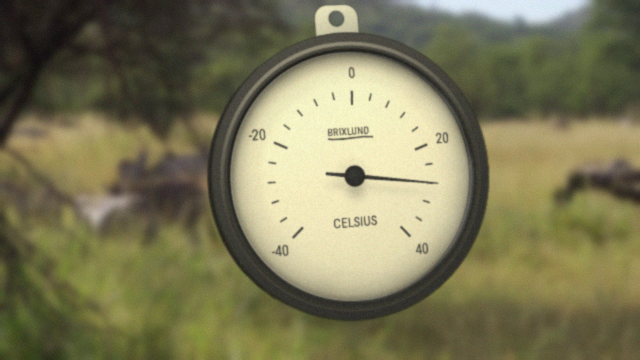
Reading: 28°C
